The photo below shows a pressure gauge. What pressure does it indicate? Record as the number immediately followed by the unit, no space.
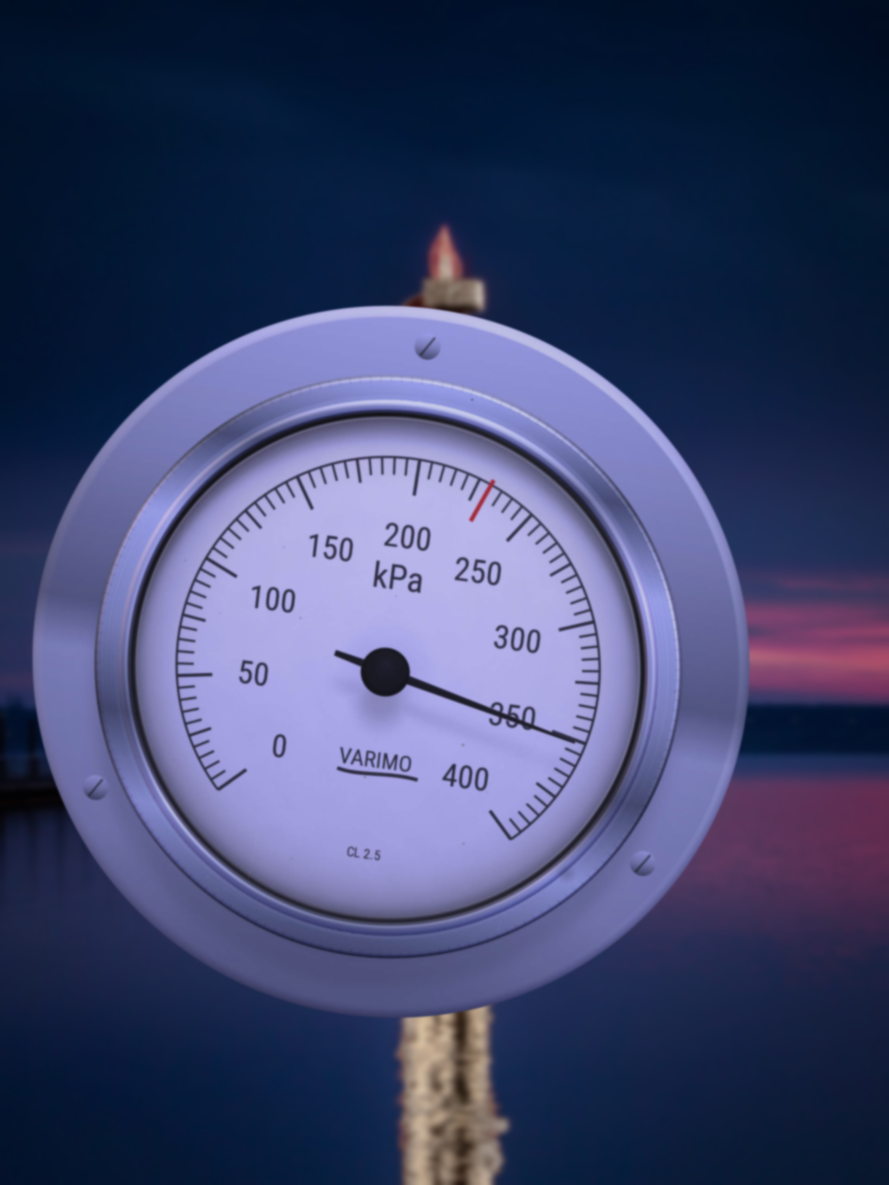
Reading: 350kPa
